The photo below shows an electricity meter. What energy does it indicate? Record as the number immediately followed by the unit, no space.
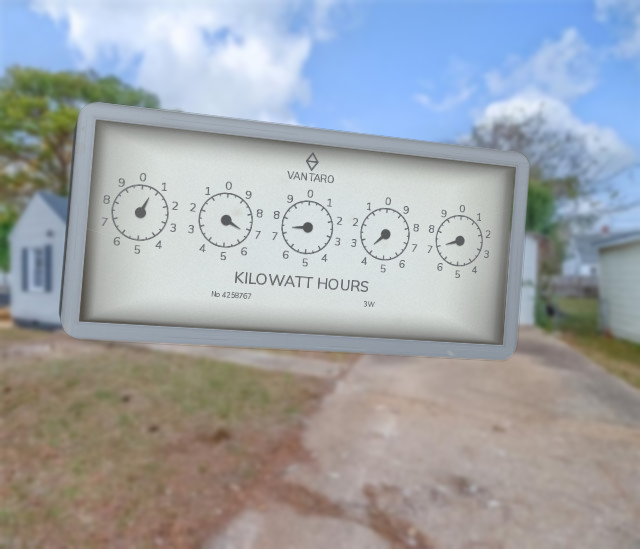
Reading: 6737kWh
